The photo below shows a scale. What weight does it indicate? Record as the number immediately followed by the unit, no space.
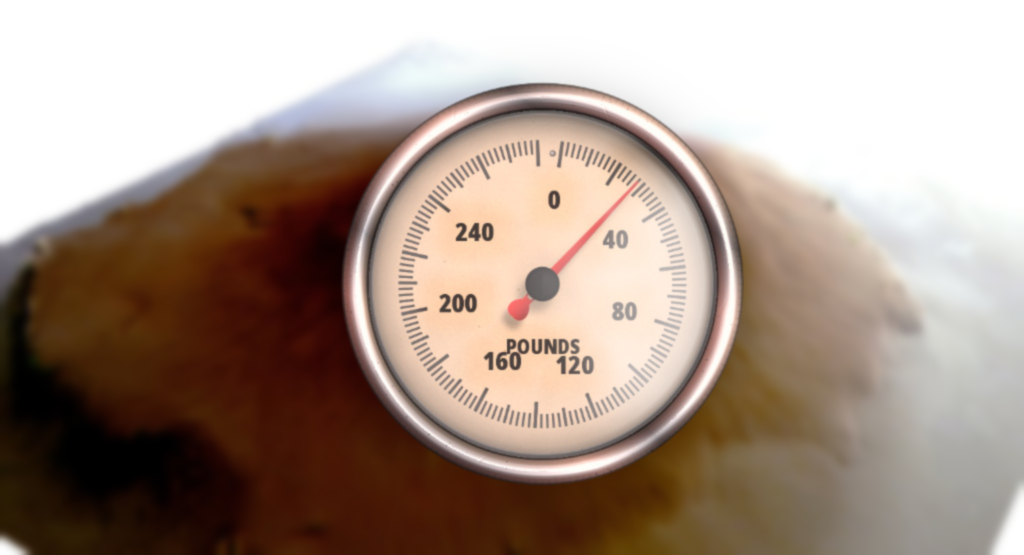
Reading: 28lb
